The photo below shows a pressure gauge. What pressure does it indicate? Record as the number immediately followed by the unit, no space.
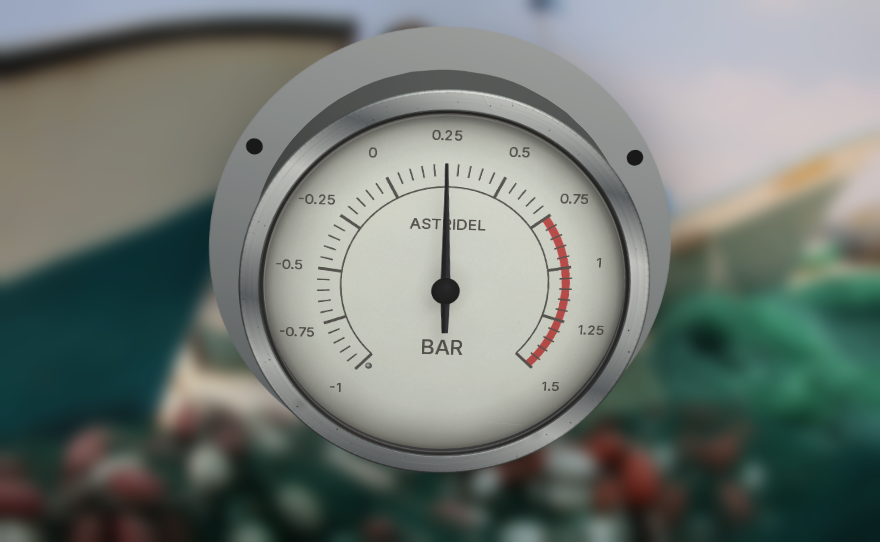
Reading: 0.25bar
